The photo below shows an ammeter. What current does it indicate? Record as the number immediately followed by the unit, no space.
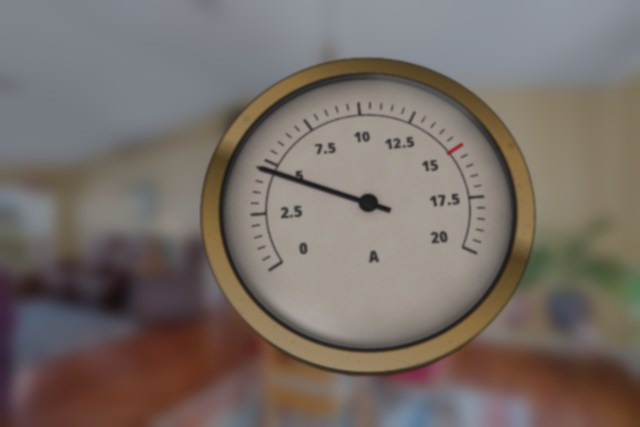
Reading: 4.5A
